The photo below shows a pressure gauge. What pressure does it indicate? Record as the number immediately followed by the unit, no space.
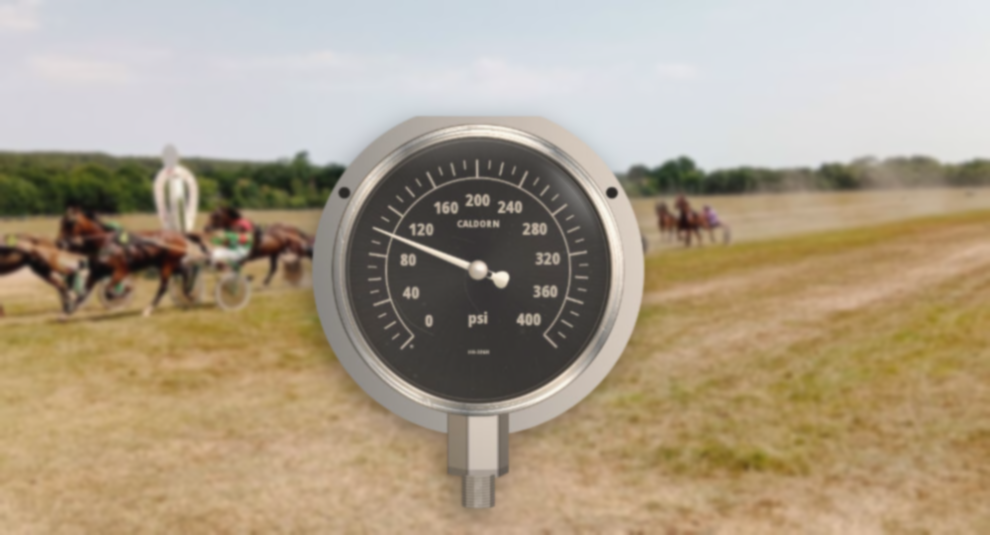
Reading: 100psi
